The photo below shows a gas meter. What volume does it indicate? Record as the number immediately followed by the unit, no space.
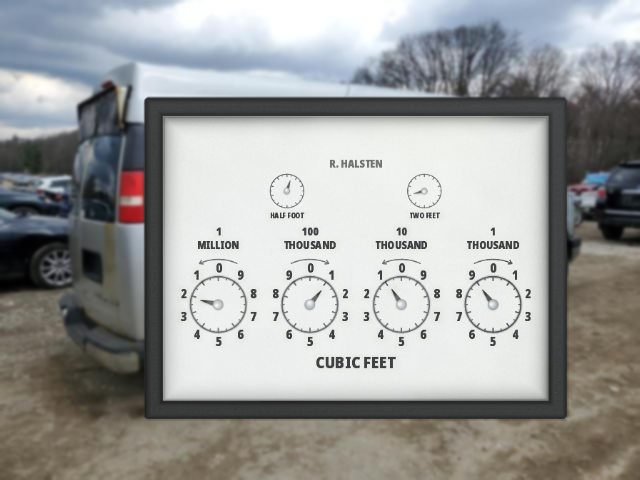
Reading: 210900ft³
